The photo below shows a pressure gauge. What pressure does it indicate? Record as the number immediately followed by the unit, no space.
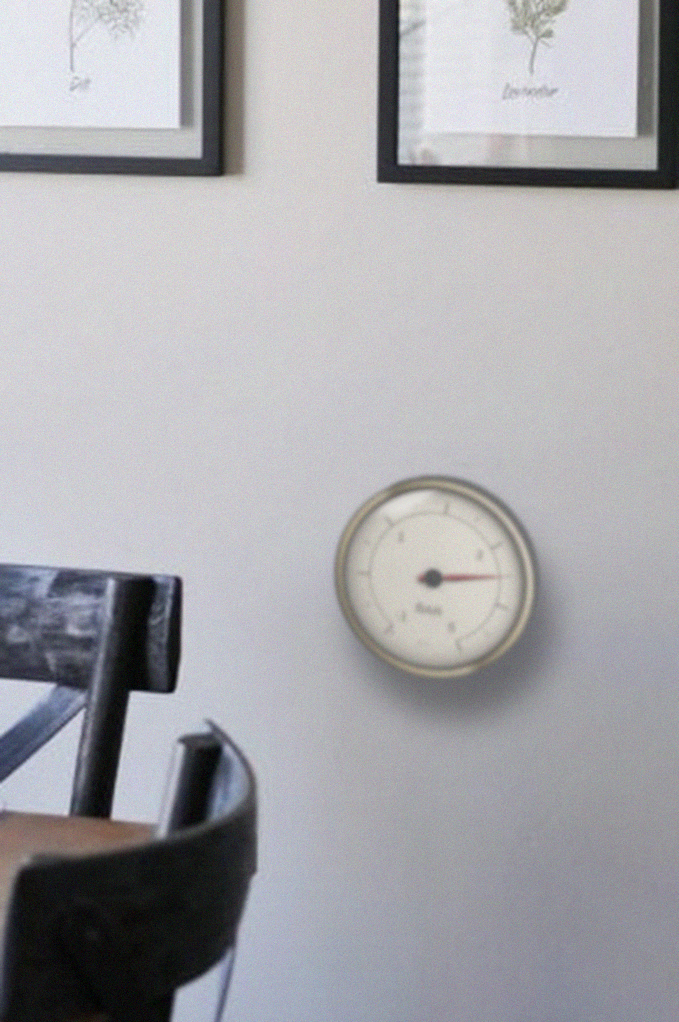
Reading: 3.5bar
